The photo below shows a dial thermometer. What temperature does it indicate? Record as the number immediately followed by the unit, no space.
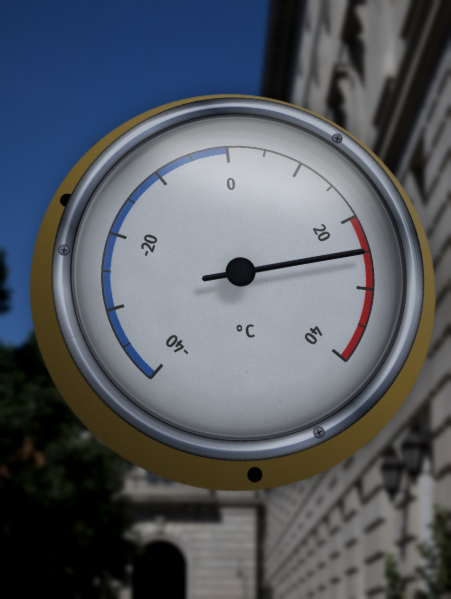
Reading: 25°C
